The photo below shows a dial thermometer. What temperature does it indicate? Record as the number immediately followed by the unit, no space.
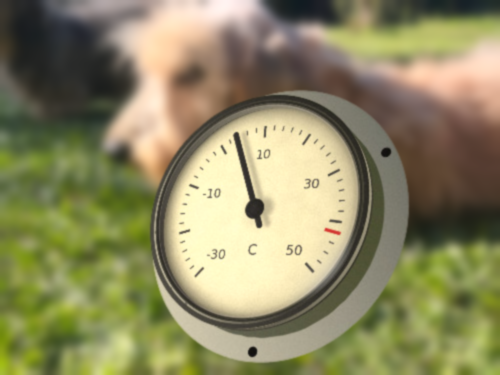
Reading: 4°C
